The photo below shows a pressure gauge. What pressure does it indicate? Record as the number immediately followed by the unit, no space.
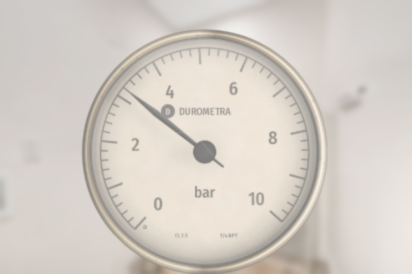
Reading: 3.2bar
